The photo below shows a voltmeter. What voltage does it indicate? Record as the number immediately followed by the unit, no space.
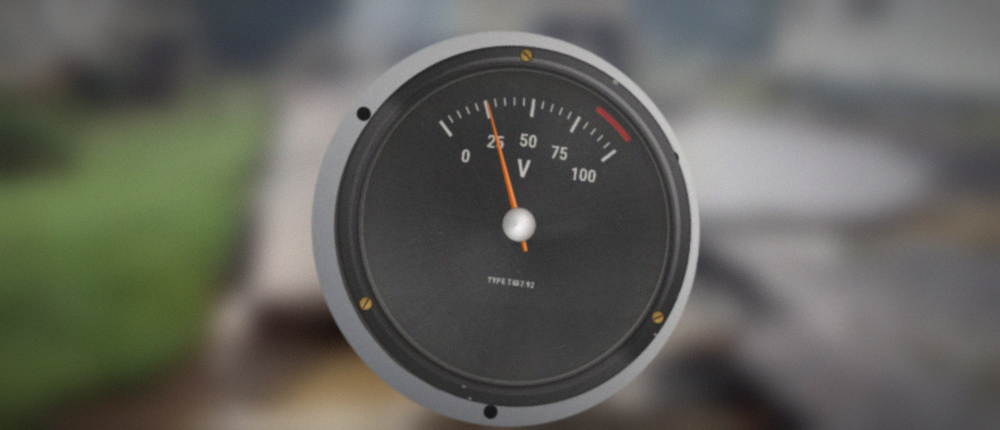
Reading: 25V
